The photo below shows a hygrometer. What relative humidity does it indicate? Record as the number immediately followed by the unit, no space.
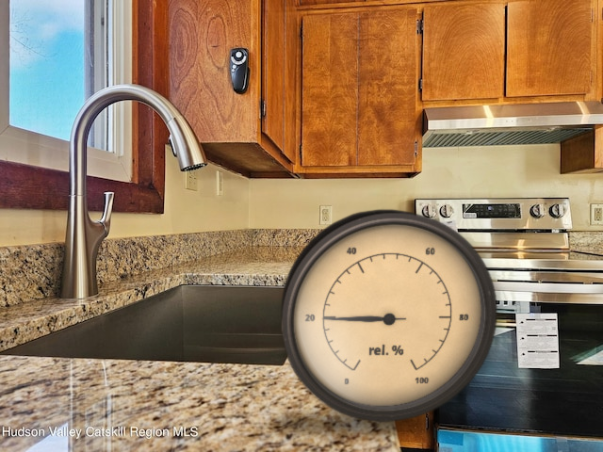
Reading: 20%
